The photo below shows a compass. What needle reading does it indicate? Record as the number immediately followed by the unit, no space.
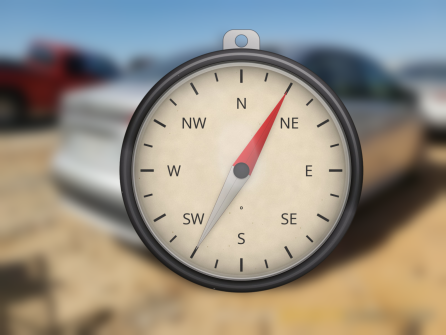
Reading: 30°
